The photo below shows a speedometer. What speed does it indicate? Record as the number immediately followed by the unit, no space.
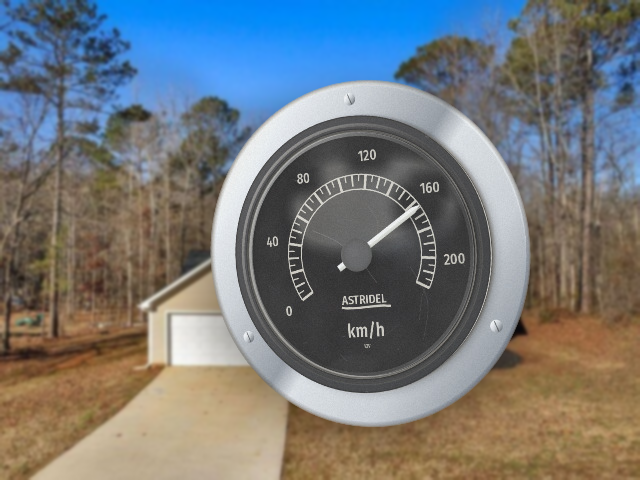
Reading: 165km/h
